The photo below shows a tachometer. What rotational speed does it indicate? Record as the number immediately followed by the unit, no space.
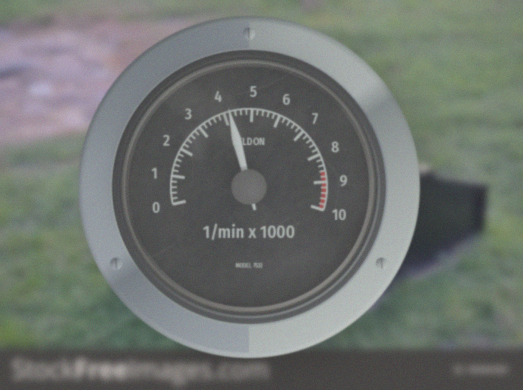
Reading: 4200rpm
